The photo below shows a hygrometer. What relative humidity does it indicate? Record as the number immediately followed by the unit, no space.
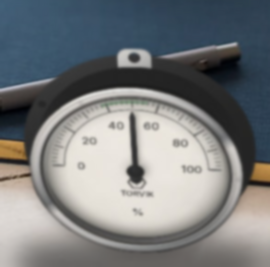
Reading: 50%
